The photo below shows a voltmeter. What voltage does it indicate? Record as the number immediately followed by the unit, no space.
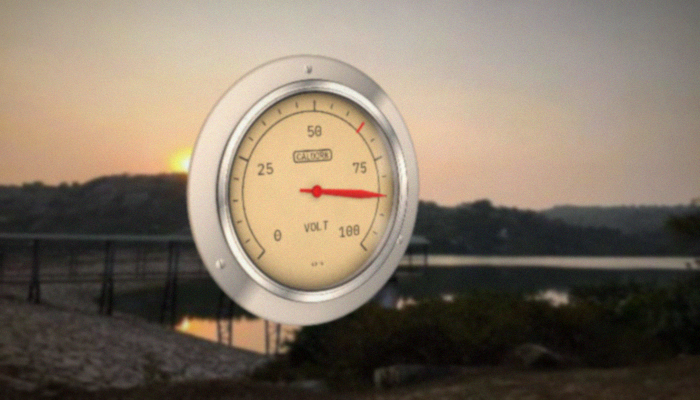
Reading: 85V
